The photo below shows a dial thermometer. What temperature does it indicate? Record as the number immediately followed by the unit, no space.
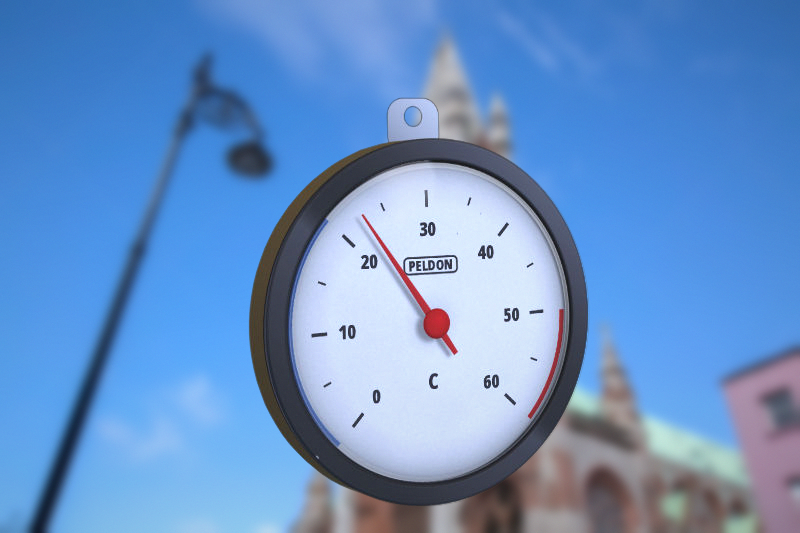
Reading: 22.5°C
